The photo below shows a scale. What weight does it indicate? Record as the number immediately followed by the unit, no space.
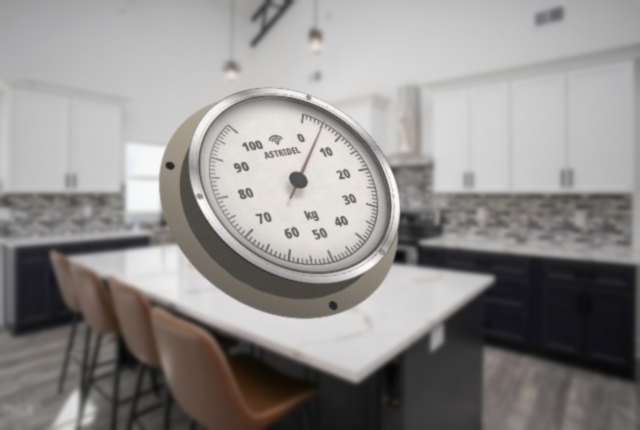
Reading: 5kg
